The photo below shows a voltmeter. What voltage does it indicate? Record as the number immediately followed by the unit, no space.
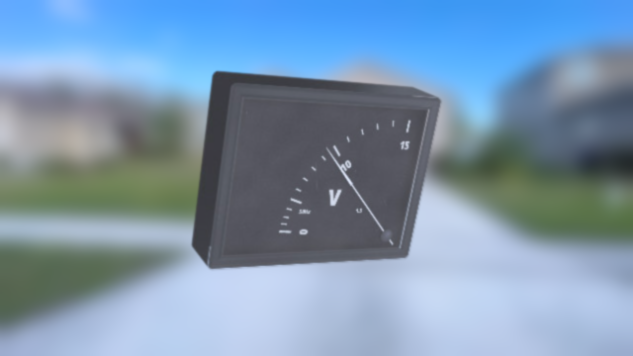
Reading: 9.5V
